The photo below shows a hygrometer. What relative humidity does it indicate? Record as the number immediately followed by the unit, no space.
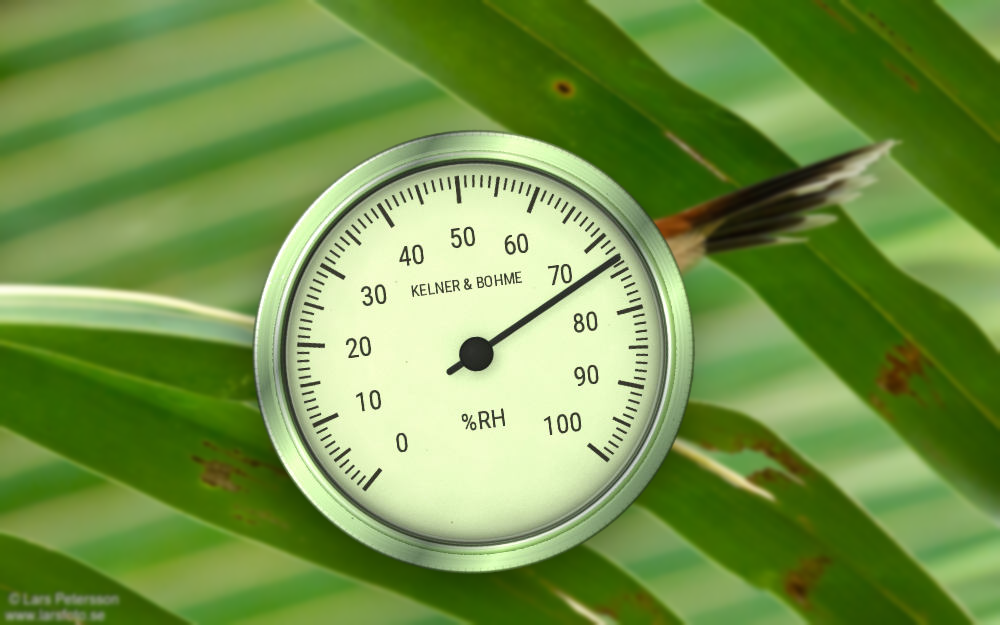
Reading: 73%
